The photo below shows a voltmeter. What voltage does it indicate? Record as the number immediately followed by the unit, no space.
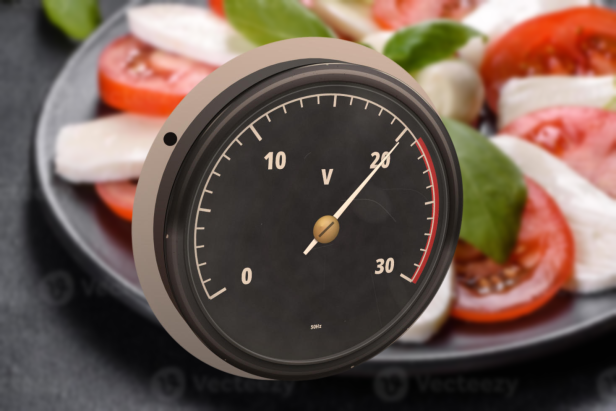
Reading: 20V
